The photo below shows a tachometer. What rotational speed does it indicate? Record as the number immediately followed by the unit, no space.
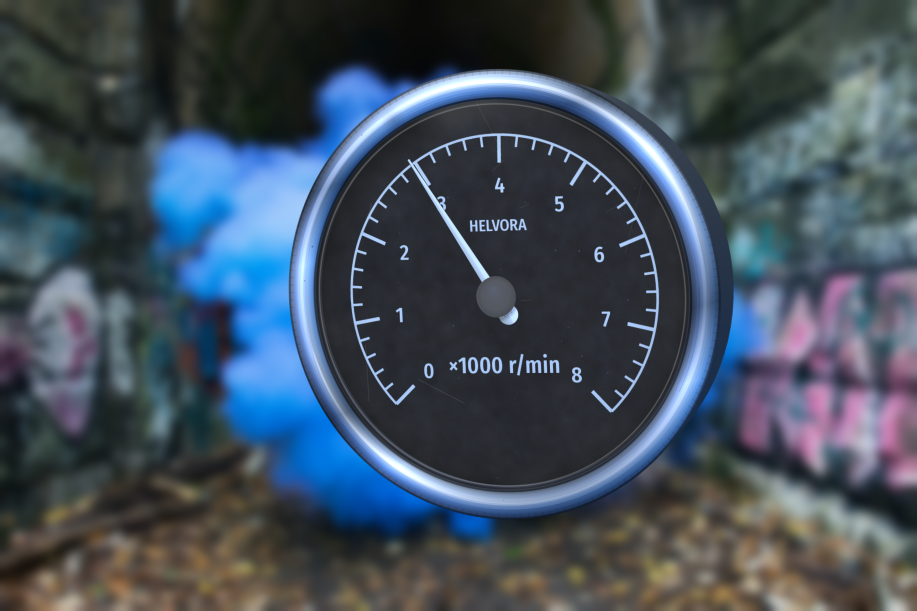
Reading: 3000rpm
